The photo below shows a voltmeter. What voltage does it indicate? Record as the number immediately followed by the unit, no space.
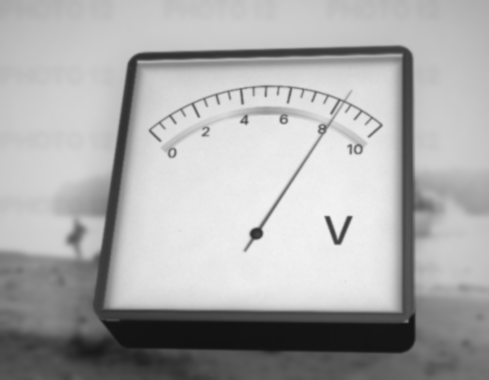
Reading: 8.25V
